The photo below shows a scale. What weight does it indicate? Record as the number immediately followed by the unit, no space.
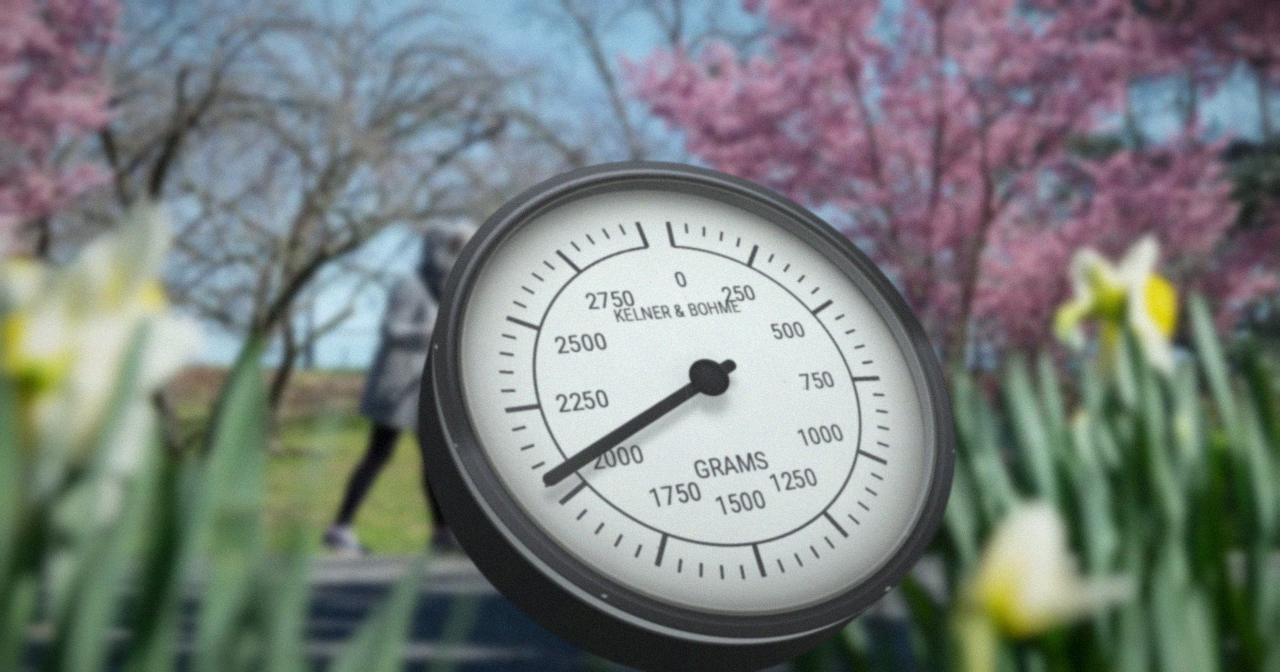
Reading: 2050g
